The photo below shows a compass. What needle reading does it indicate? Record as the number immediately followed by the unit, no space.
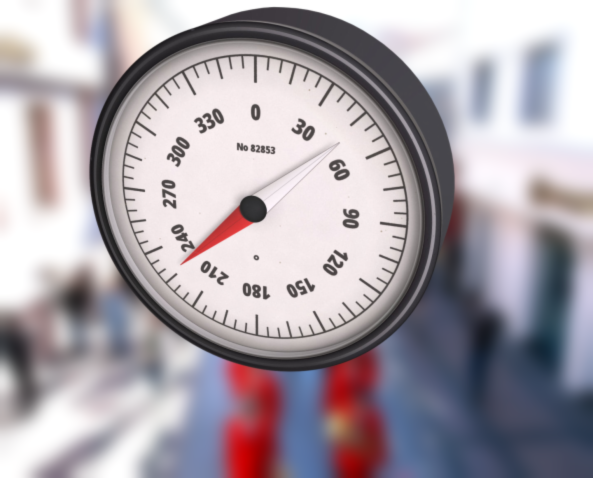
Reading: 227.5°
